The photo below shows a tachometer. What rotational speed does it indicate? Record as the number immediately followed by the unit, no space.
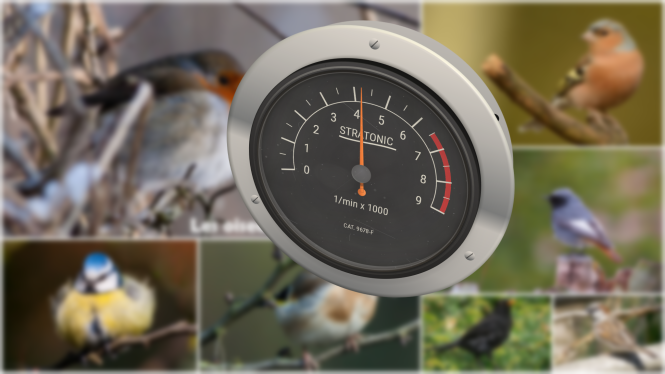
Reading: 4250rpm
